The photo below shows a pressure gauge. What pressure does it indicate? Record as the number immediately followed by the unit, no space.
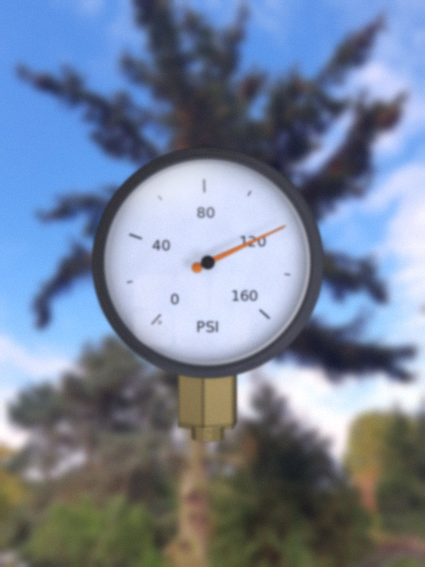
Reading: 120psi
